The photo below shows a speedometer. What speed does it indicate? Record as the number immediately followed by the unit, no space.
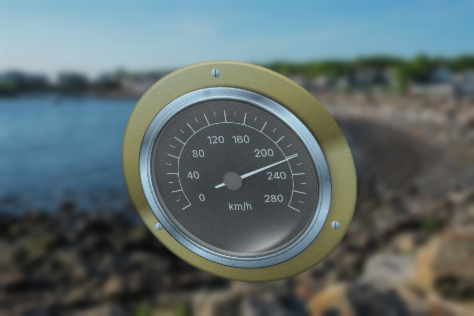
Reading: 220km/h
